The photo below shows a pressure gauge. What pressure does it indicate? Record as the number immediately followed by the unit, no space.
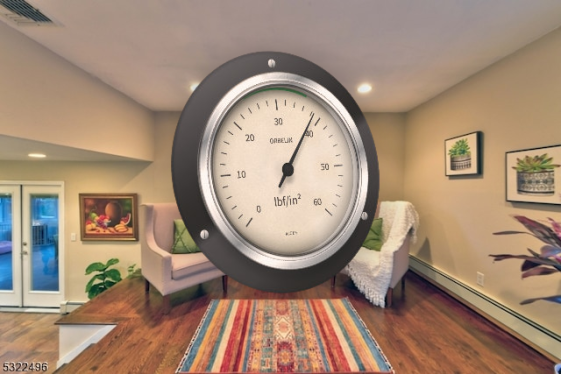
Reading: 38psi
